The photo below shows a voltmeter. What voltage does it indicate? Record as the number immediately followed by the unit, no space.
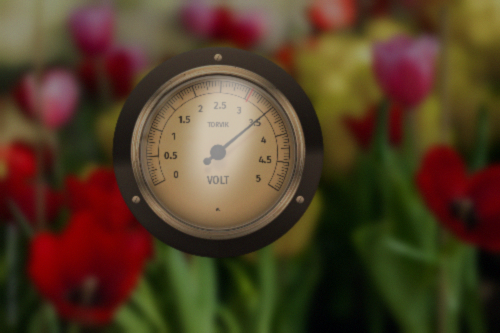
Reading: 3.5V
